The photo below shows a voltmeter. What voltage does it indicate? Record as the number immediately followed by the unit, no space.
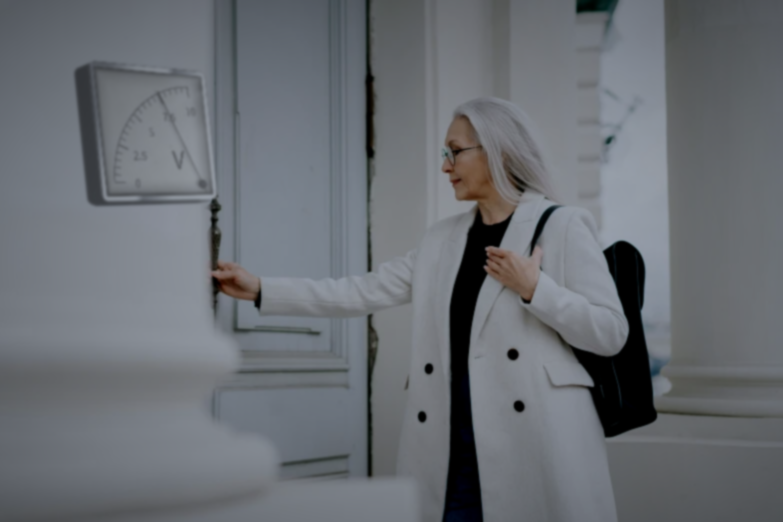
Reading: 7.5V
